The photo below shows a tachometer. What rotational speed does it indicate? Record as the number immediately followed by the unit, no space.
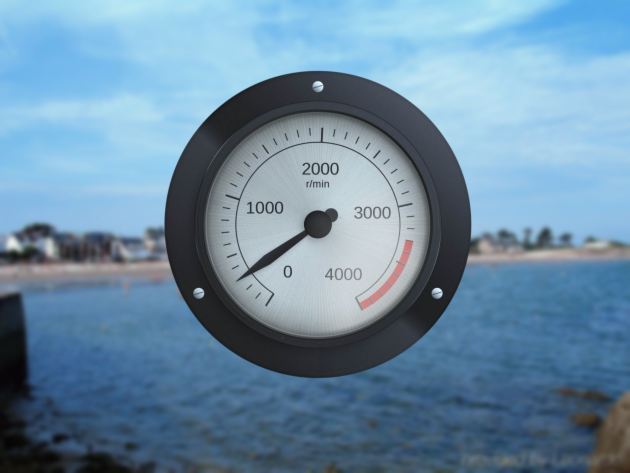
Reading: 300rpm
